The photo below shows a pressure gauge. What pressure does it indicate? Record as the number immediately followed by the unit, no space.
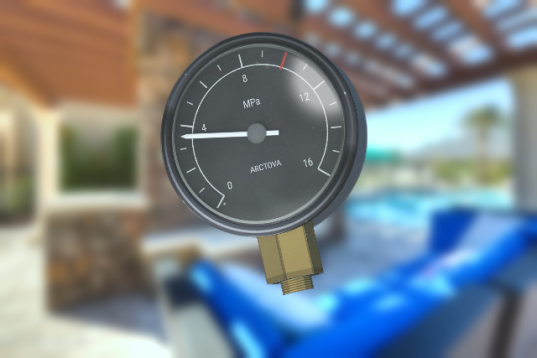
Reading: 3.5MPa
